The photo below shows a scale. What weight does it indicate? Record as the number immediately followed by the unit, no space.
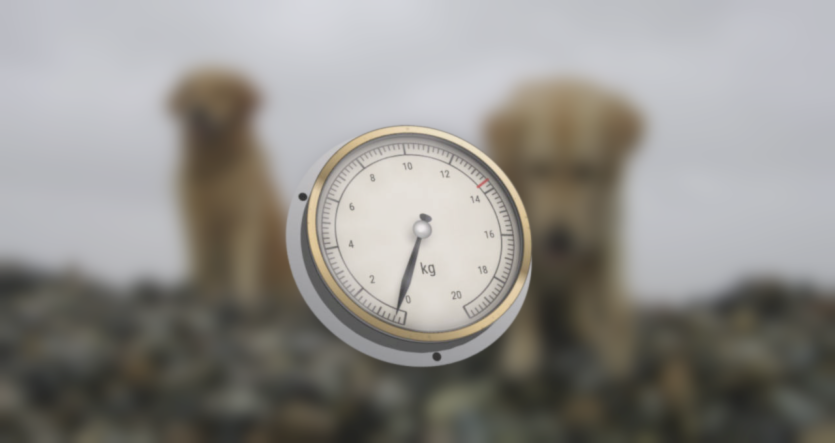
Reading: 0.4kg
